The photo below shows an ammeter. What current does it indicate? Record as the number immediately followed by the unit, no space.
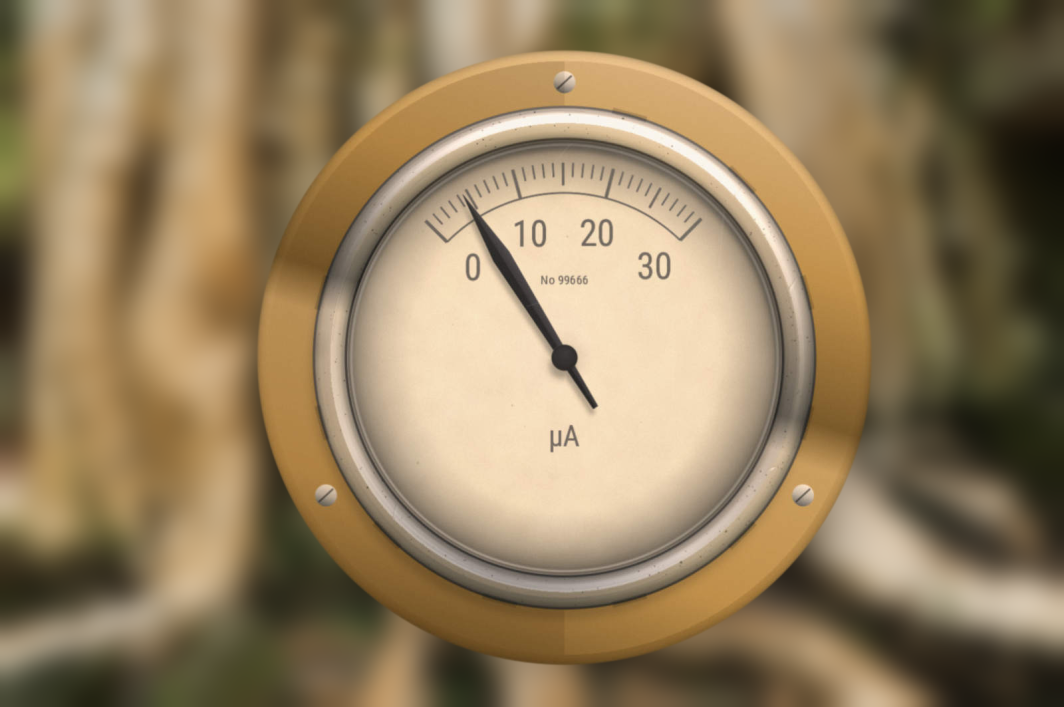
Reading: 4.5µA
